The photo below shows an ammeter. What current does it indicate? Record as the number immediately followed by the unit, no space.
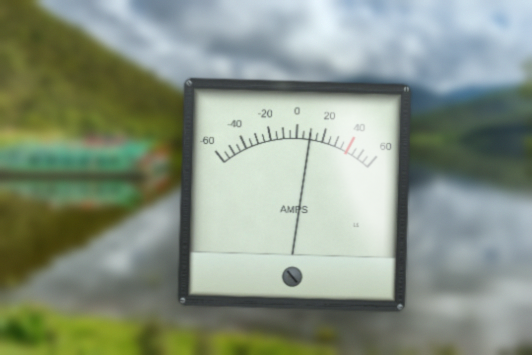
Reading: 10A
